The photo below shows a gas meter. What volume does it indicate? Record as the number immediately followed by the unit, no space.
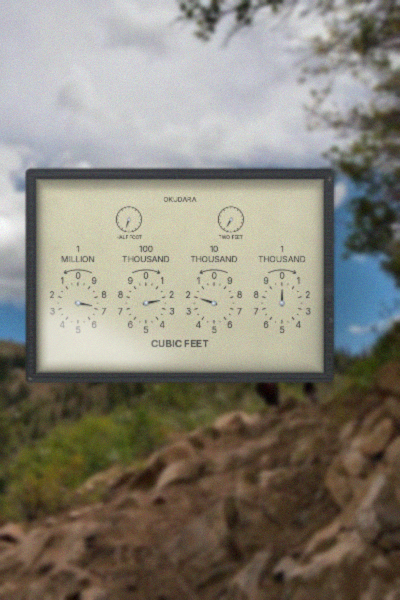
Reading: 722000ft³
